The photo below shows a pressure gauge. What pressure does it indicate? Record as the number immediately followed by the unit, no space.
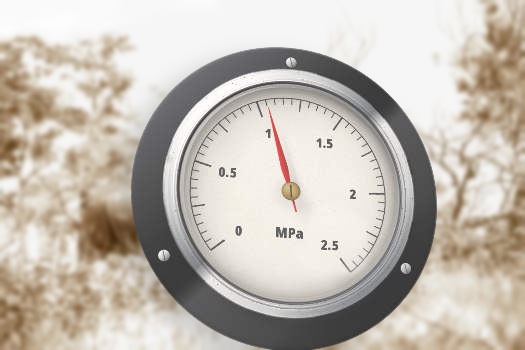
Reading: 1.05MPa
